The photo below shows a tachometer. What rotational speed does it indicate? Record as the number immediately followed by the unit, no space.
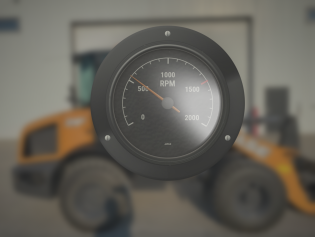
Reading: 550rpm
